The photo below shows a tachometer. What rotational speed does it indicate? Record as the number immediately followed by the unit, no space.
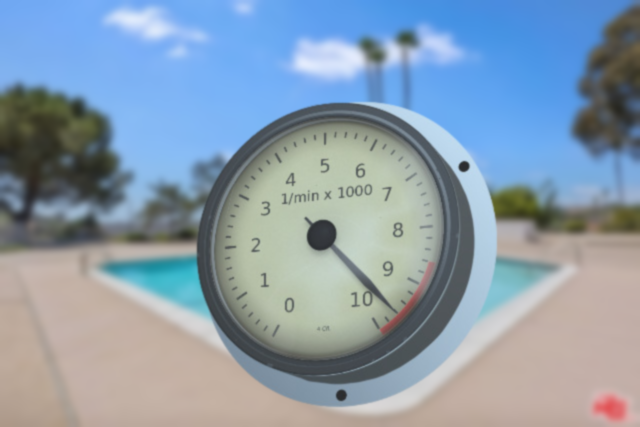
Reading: 9600rpm
